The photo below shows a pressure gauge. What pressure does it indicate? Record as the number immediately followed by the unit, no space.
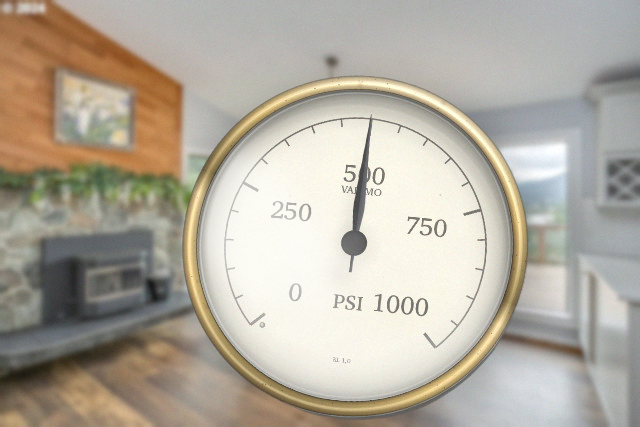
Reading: 500psi
